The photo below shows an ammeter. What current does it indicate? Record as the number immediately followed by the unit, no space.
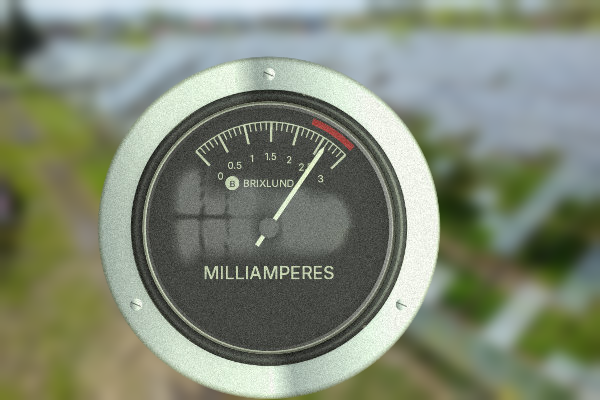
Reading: 2.6mA
